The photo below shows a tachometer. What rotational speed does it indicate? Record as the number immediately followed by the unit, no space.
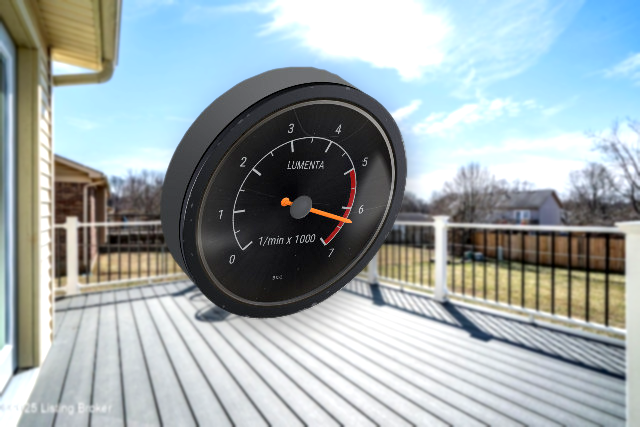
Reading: 6250rpm
